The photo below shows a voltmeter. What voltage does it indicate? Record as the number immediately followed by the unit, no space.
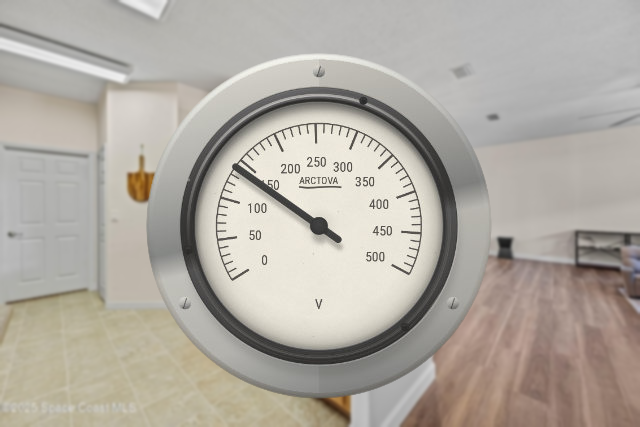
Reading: 140V
